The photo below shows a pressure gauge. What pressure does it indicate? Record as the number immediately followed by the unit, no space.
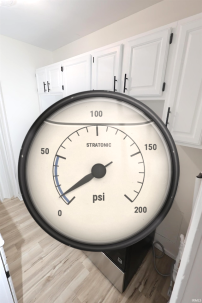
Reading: 10psi
